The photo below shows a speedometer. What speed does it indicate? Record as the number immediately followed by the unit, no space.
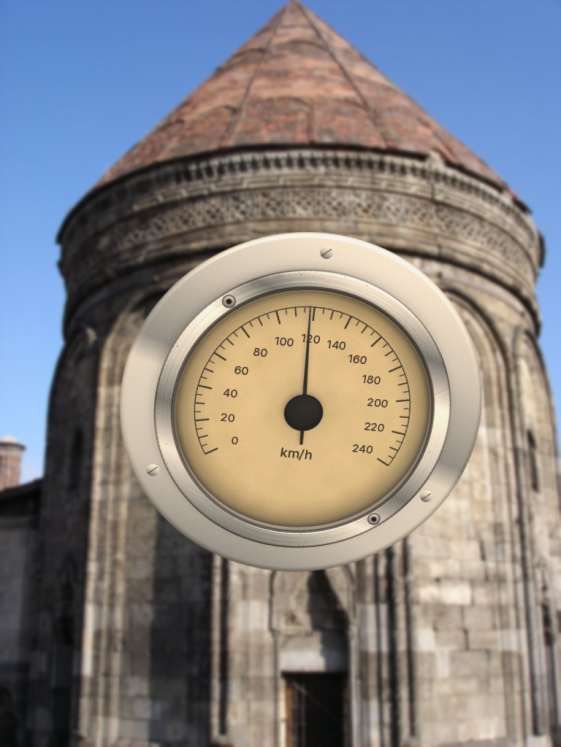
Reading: 117.5km/h
